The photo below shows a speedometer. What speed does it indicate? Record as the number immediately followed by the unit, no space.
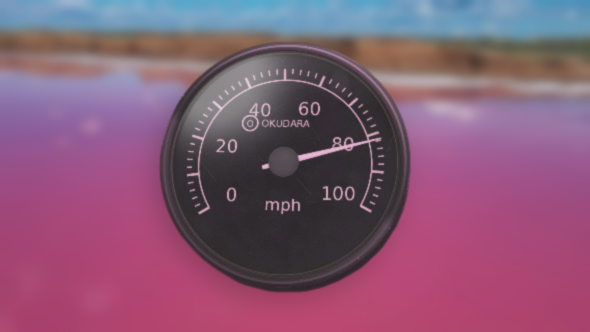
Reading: 82mph
